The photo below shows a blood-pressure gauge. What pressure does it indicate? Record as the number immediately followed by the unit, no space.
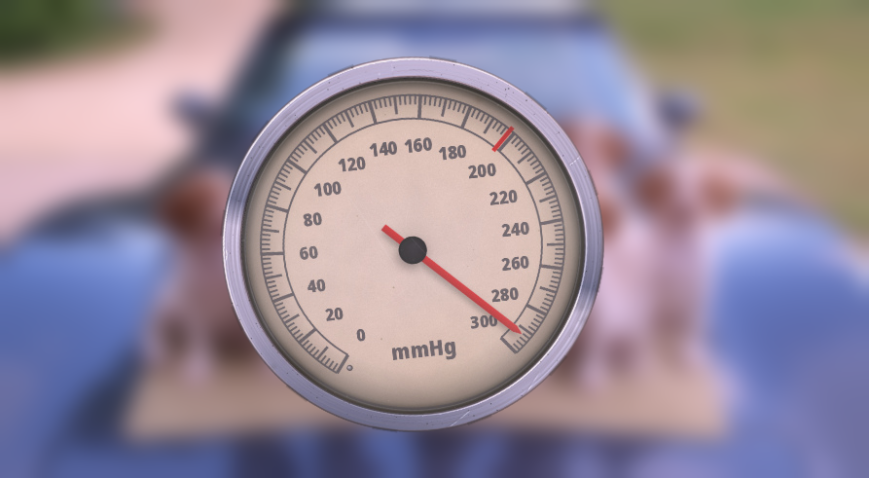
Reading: 292mmHg
